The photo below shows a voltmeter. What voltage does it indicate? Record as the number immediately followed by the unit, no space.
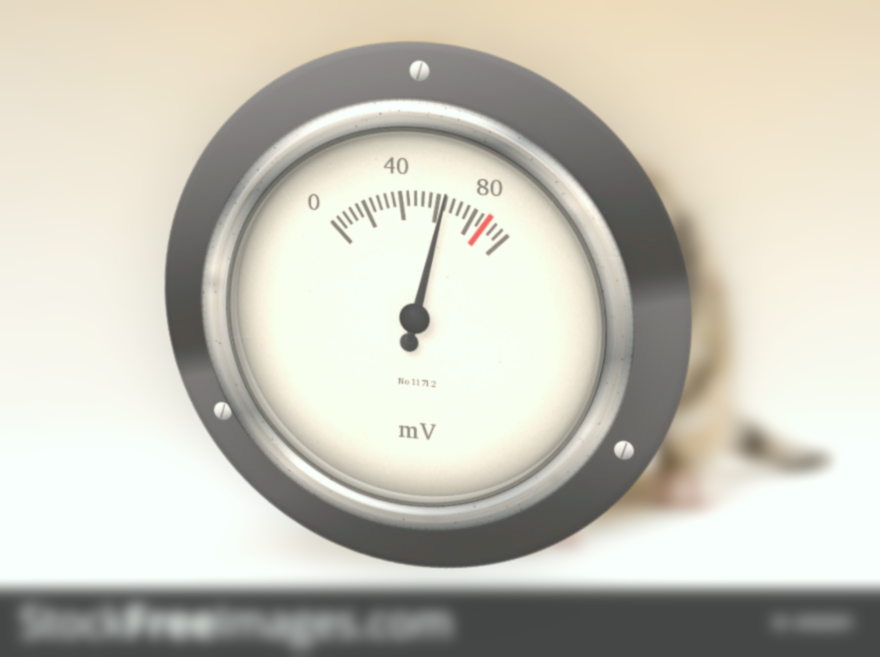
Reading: 64mV
